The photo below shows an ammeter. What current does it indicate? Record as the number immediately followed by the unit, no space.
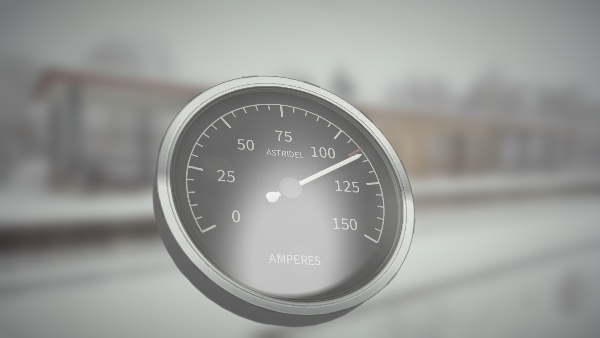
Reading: 112.5A
